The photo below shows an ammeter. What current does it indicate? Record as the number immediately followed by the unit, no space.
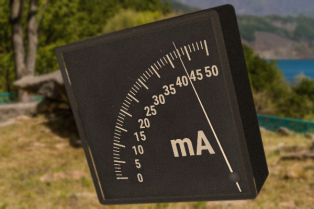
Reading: 43mA
